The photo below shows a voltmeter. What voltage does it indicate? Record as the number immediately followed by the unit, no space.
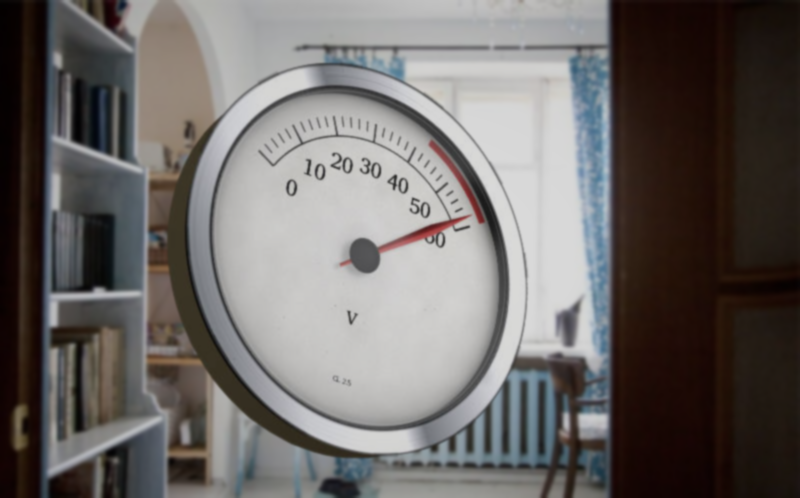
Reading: 58V
